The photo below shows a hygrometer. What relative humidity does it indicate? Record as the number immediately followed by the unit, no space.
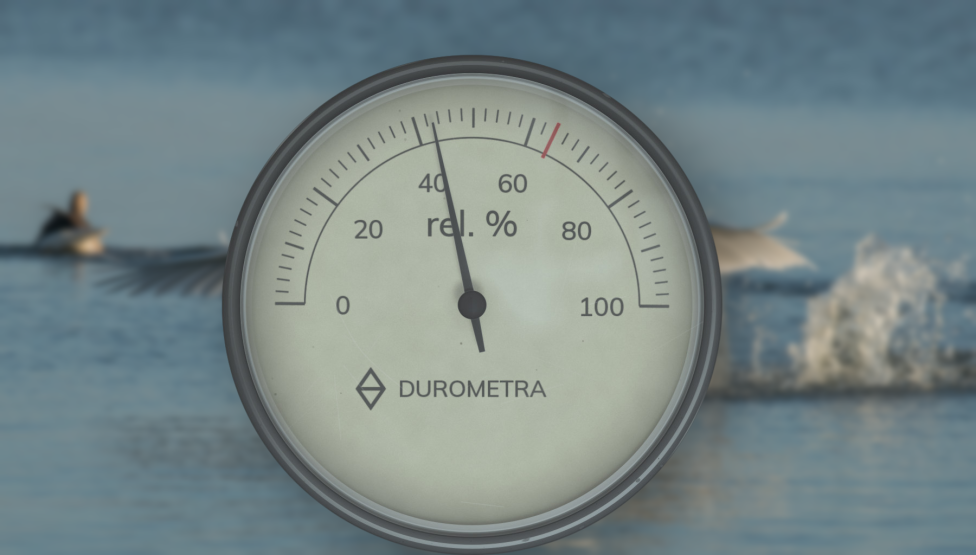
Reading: 43%
